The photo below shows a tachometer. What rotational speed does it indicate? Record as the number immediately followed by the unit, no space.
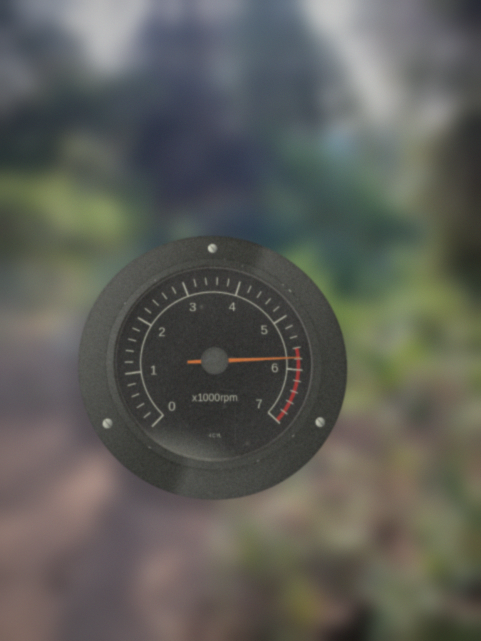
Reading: 5800rpm
